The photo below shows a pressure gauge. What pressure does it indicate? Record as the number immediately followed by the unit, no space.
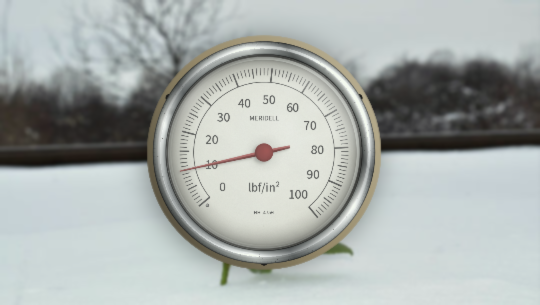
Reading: 10psi
